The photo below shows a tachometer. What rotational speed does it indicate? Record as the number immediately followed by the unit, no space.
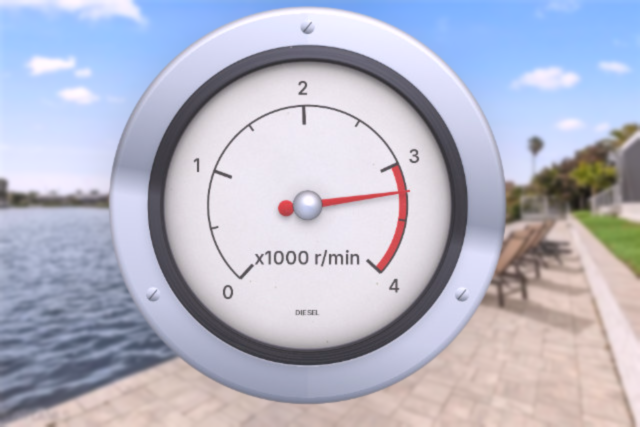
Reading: 3250rpm
